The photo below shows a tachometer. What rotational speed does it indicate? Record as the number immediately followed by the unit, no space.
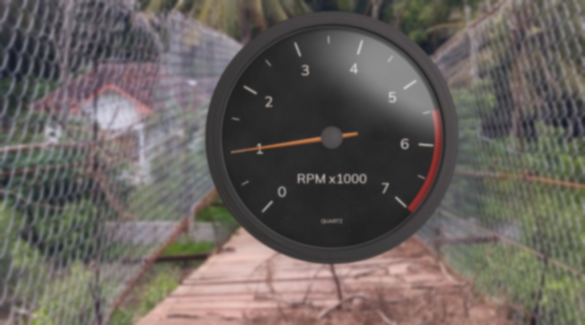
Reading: 1000rpm
